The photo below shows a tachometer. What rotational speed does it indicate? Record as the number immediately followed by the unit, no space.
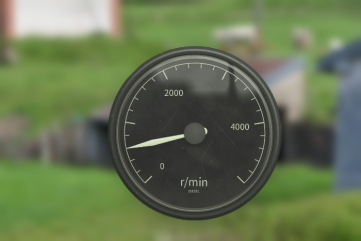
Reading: 600rpm
